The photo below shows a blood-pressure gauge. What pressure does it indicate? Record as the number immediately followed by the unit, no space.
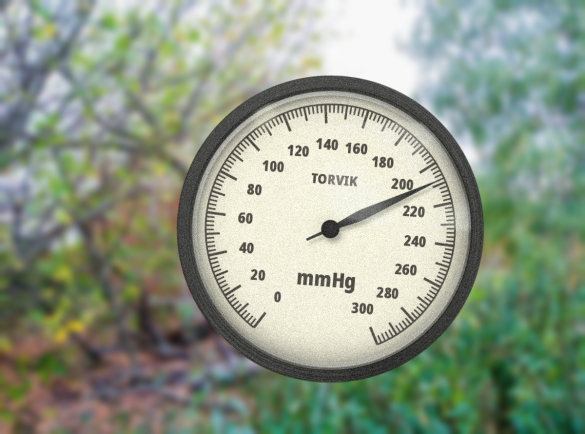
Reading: 208mmHg
